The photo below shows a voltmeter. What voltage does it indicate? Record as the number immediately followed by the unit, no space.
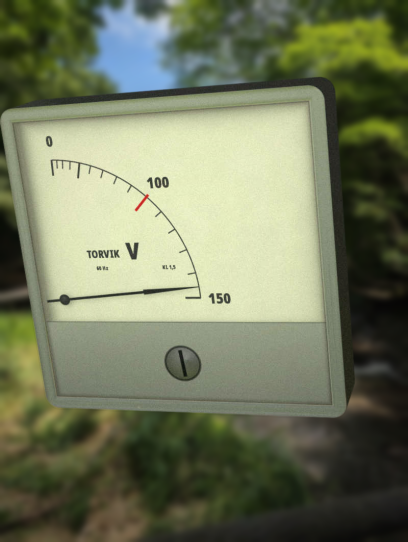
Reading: 145V
